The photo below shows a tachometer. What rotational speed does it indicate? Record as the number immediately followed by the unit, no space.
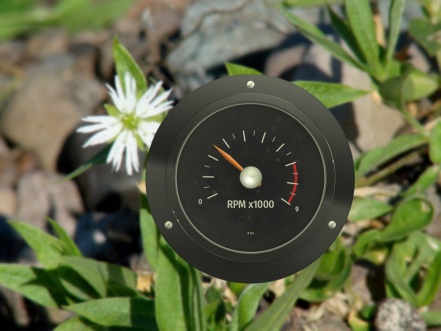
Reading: 2500rpm
